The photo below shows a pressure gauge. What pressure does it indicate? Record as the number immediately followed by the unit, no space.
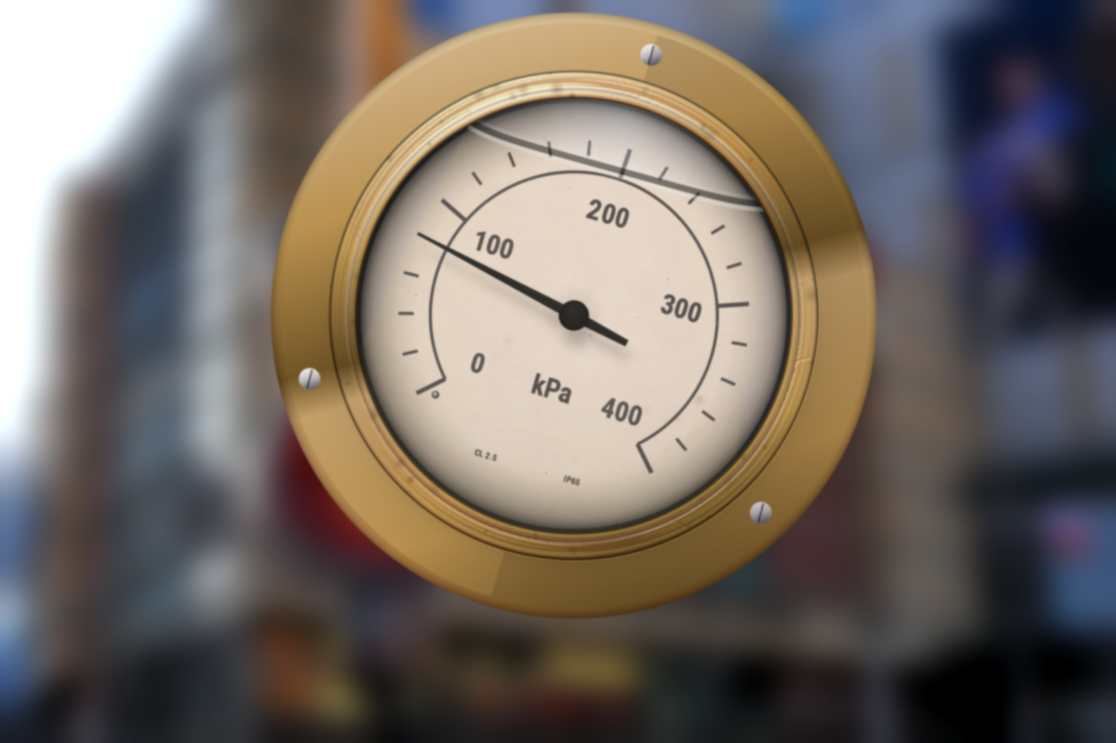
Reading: 80kPa
